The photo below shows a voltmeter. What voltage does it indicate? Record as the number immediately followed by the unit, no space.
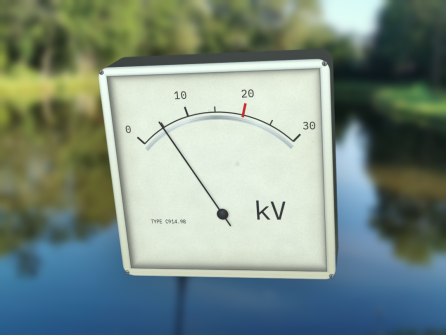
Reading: 5kV
